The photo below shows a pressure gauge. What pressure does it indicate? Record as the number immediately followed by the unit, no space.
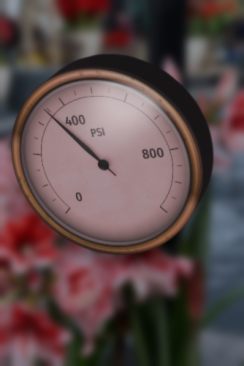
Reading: 350psi
